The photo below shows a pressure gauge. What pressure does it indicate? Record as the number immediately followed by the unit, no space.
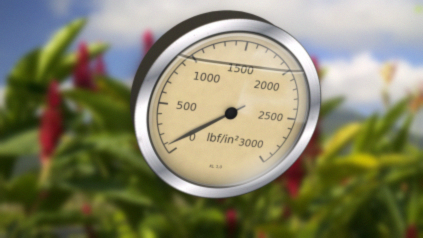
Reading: 100psi
